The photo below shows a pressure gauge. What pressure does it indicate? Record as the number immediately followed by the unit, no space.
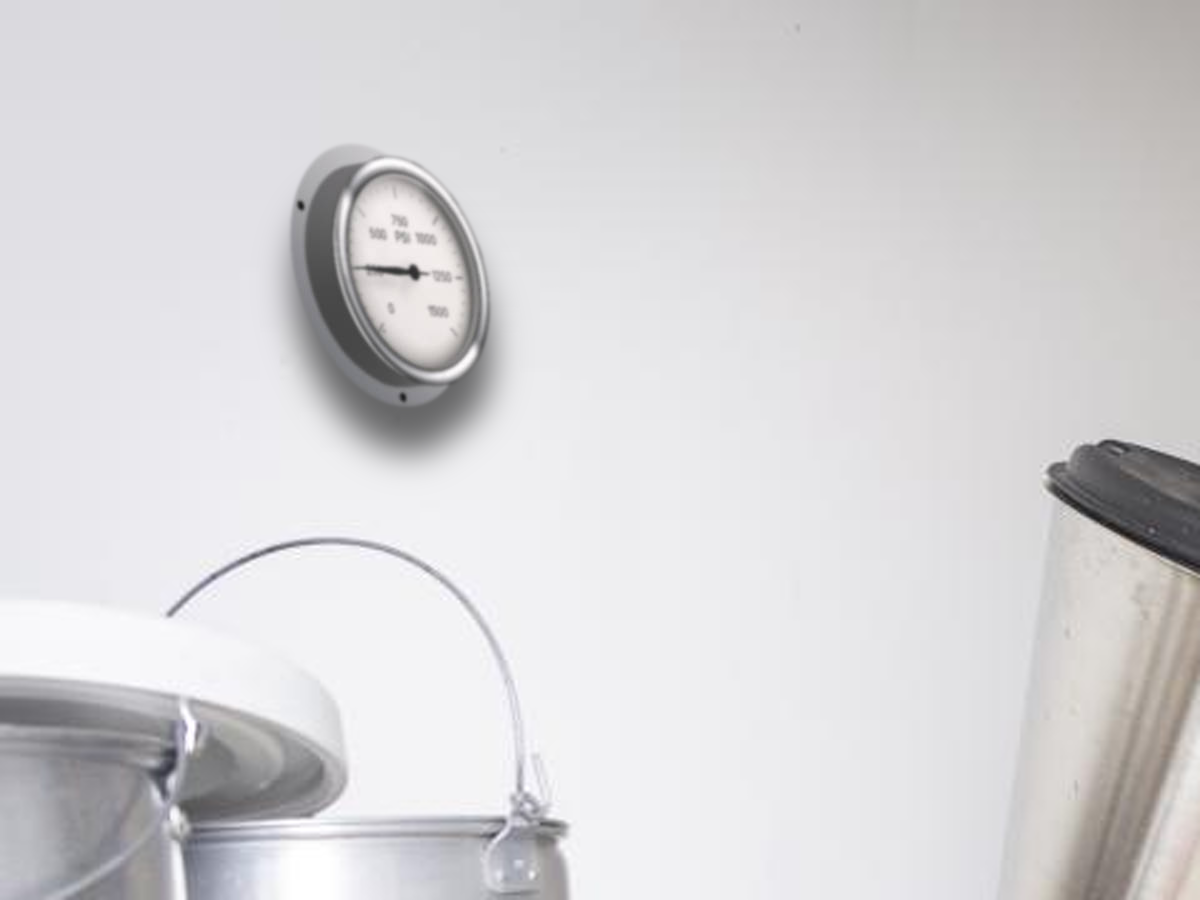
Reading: 250psi
